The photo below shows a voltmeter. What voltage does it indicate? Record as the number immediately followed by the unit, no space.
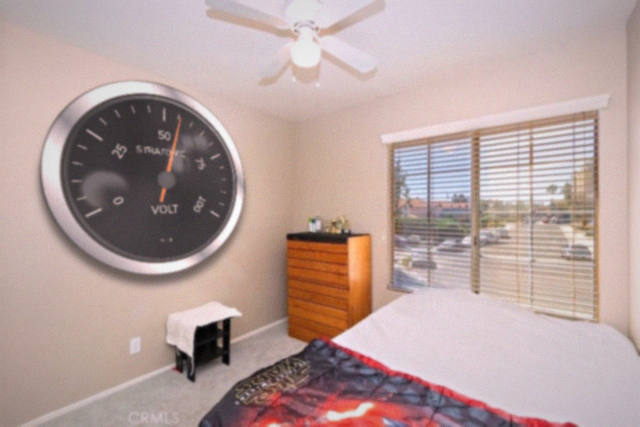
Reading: 55V
